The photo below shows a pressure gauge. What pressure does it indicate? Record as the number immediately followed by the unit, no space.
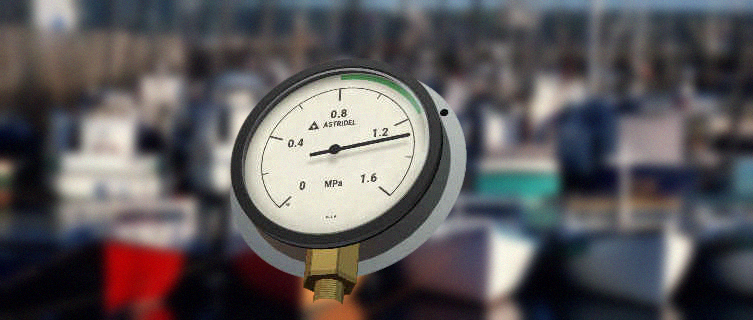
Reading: 1.3MPa
